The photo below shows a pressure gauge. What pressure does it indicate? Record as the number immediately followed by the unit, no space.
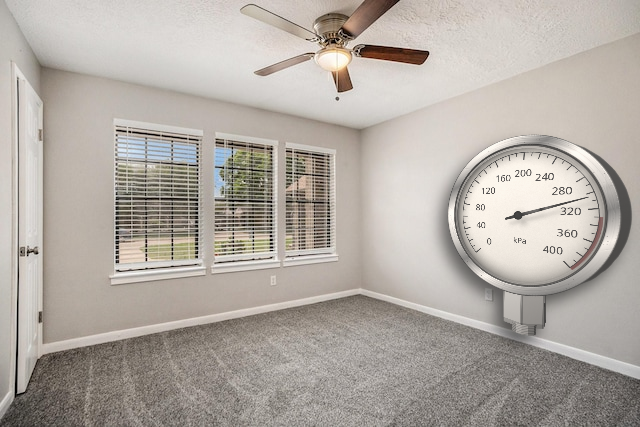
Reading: 305kPa
